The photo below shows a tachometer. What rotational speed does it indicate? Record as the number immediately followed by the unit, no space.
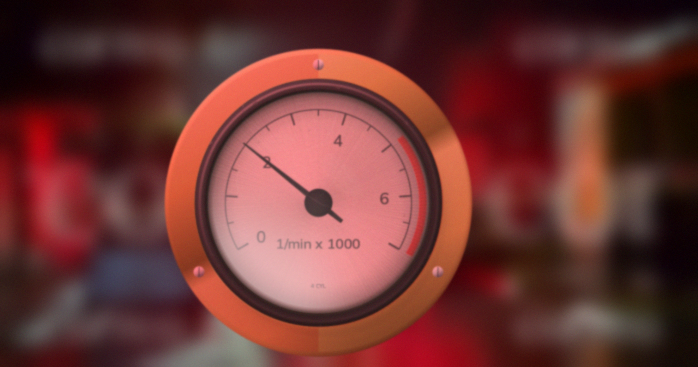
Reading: 2000rpm
